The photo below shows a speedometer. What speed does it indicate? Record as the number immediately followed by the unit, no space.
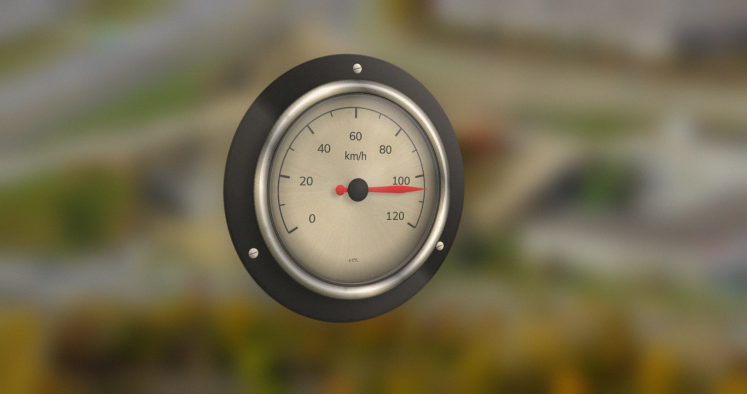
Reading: 105km/h
